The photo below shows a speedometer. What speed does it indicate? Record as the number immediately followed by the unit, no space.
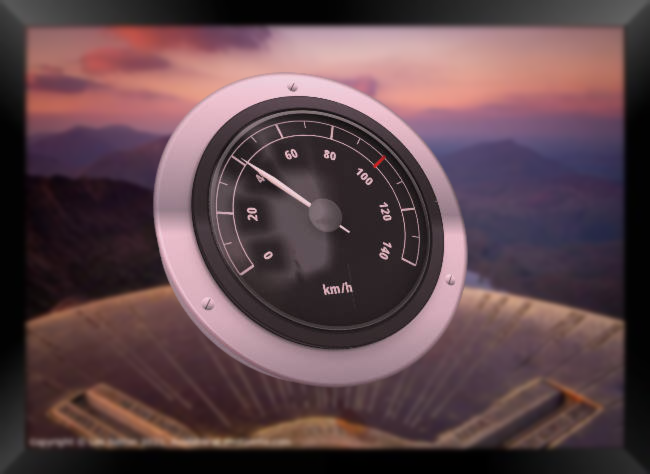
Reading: 40km/h
